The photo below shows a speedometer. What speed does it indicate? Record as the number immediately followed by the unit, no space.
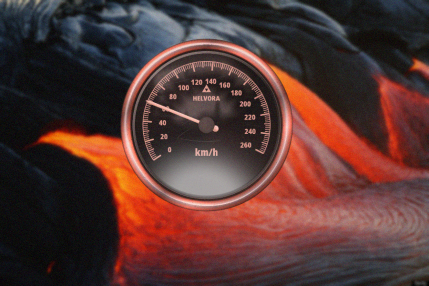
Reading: 60km/h
